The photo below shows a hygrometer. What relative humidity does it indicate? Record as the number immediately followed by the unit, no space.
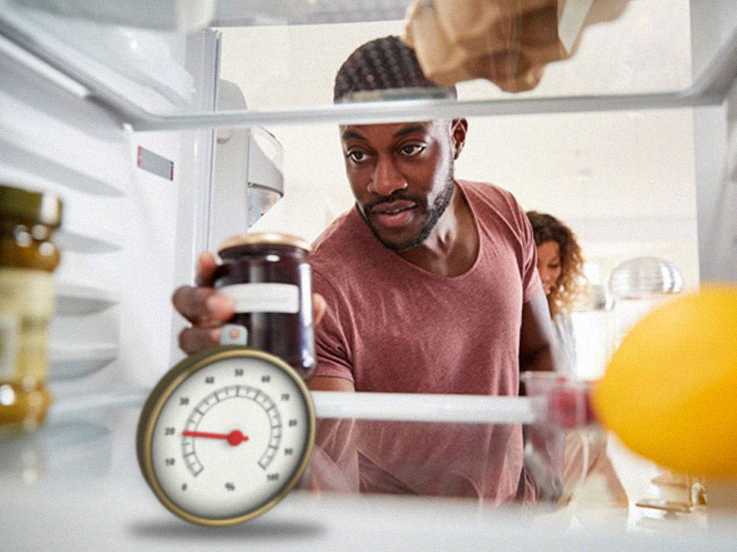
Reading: 20%
